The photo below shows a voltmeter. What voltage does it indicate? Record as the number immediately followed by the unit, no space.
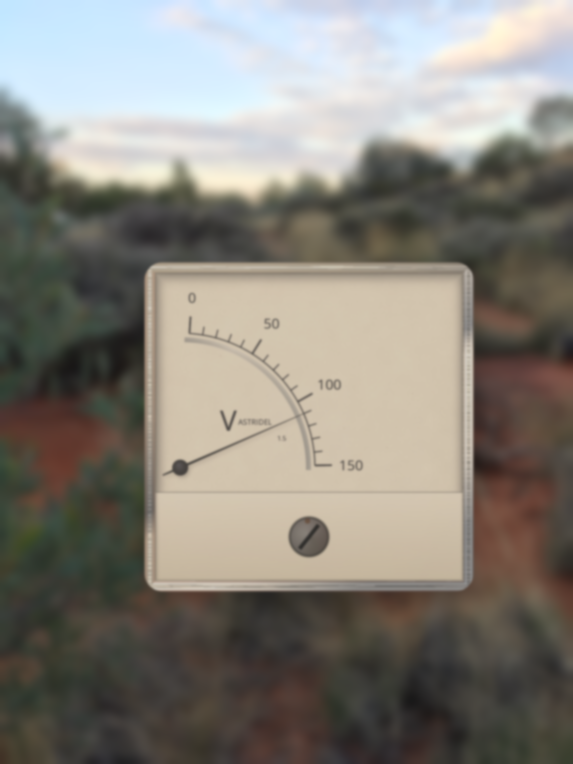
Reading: 110V
